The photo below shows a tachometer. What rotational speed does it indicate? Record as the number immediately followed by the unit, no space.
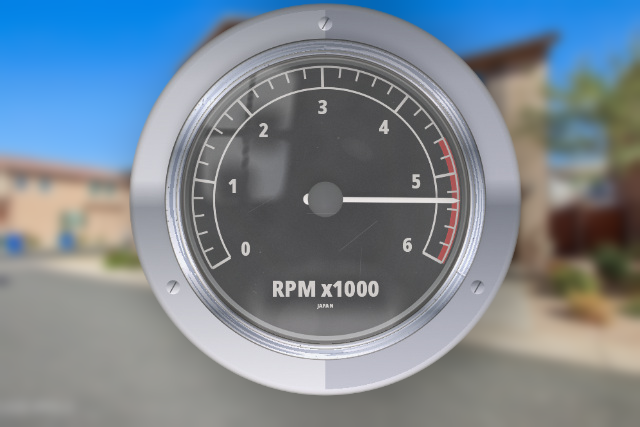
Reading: 5300rpm
